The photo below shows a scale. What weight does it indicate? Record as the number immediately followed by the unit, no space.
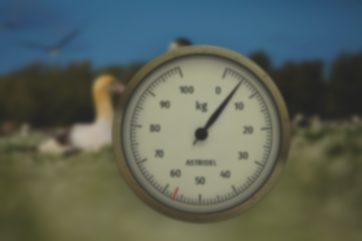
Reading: 5kg
